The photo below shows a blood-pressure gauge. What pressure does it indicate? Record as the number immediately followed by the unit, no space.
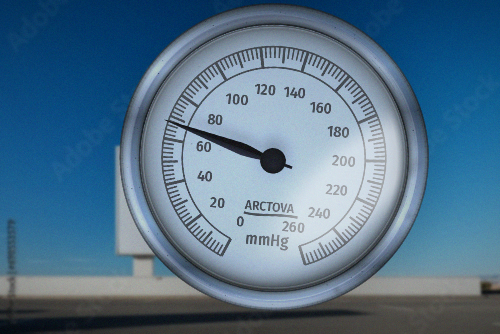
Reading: 68mmHg
